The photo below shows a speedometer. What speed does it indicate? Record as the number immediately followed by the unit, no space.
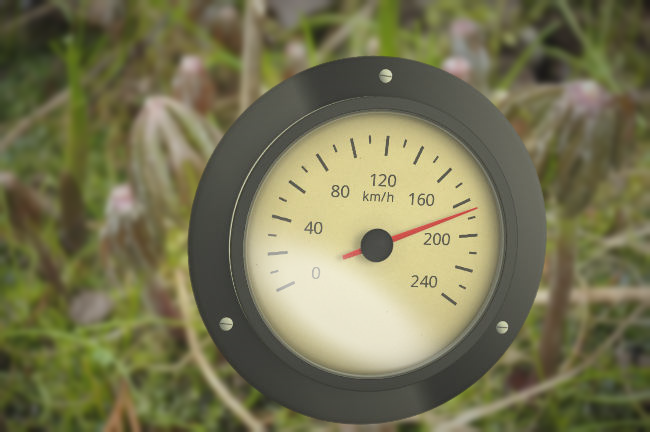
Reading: 185km/h
